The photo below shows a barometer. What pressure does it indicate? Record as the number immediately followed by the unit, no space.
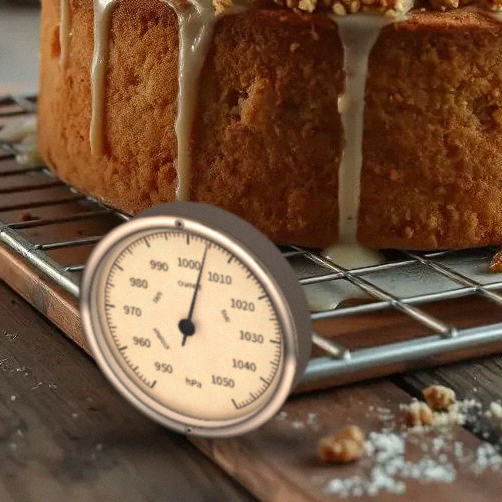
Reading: 1005hPa
